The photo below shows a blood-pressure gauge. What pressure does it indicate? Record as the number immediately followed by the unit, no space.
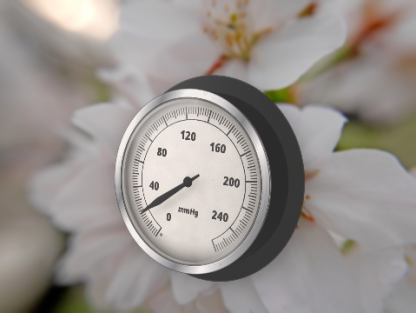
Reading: 20mmHg
